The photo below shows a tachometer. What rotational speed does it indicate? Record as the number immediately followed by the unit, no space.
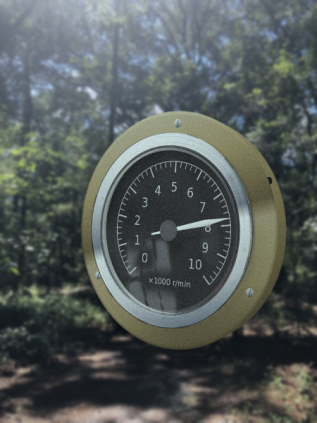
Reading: 7800rpm
